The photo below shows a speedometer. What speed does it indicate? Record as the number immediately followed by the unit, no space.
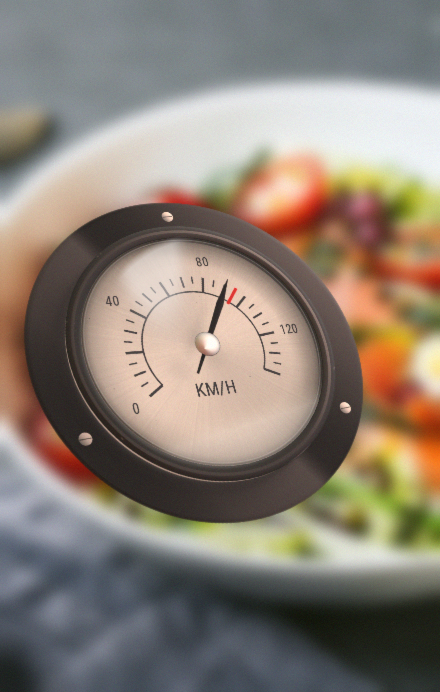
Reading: 90km/h
